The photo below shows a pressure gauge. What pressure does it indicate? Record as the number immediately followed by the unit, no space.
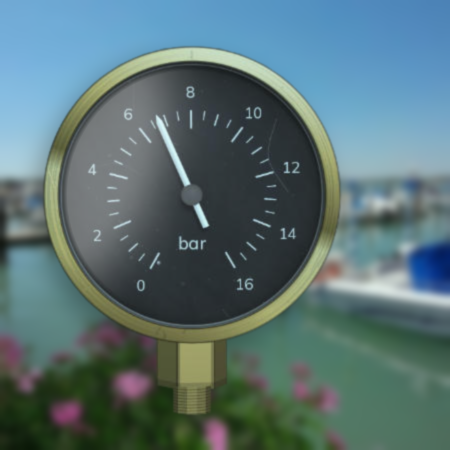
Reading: 6.75bar
